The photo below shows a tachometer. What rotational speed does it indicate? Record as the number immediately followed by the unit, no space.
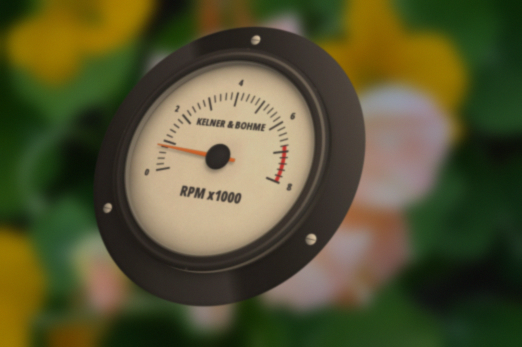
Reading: 800rpm
